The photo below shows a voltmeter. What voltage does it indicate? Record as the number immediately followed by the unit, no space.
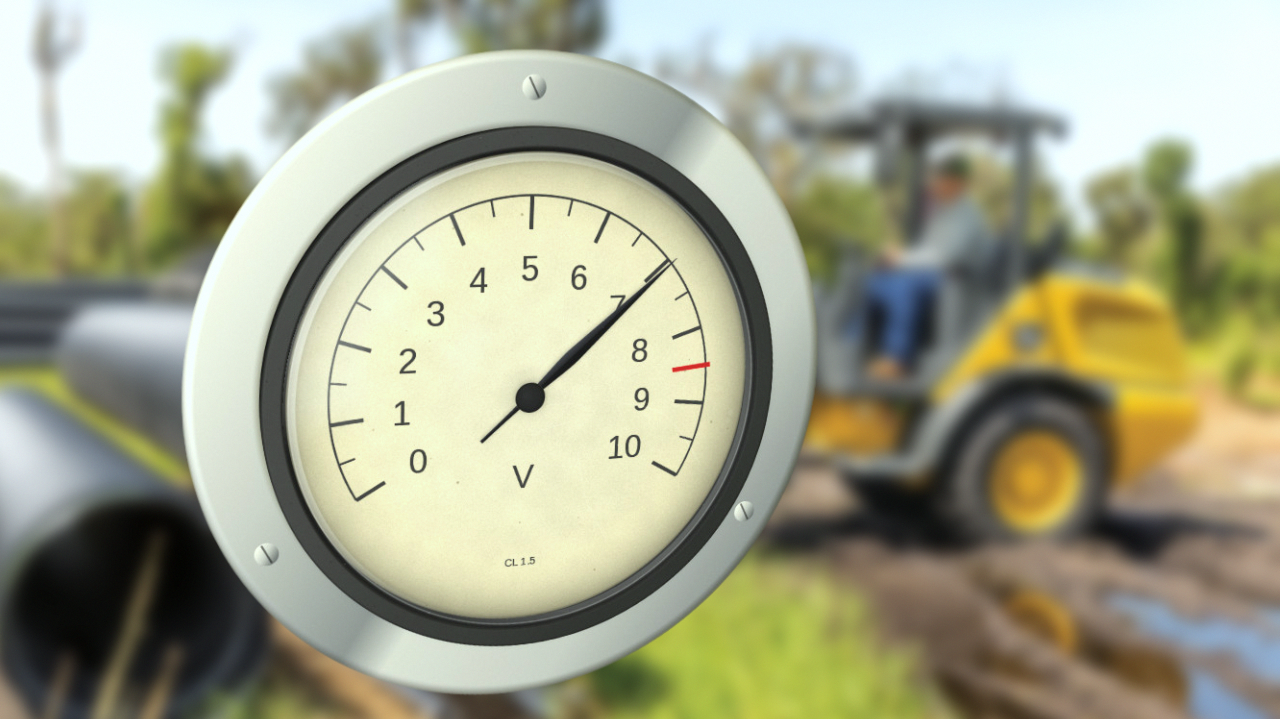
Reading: 7V
